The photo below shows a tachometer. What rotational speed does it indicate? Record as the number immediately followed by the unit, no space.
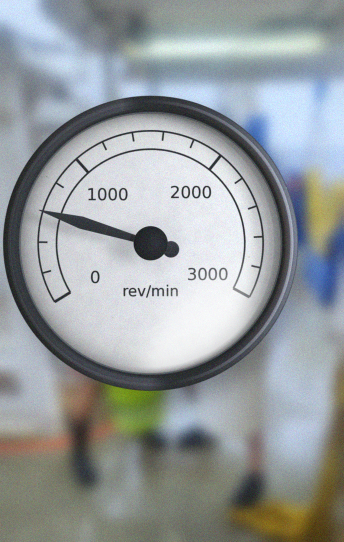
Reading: 600rpm
